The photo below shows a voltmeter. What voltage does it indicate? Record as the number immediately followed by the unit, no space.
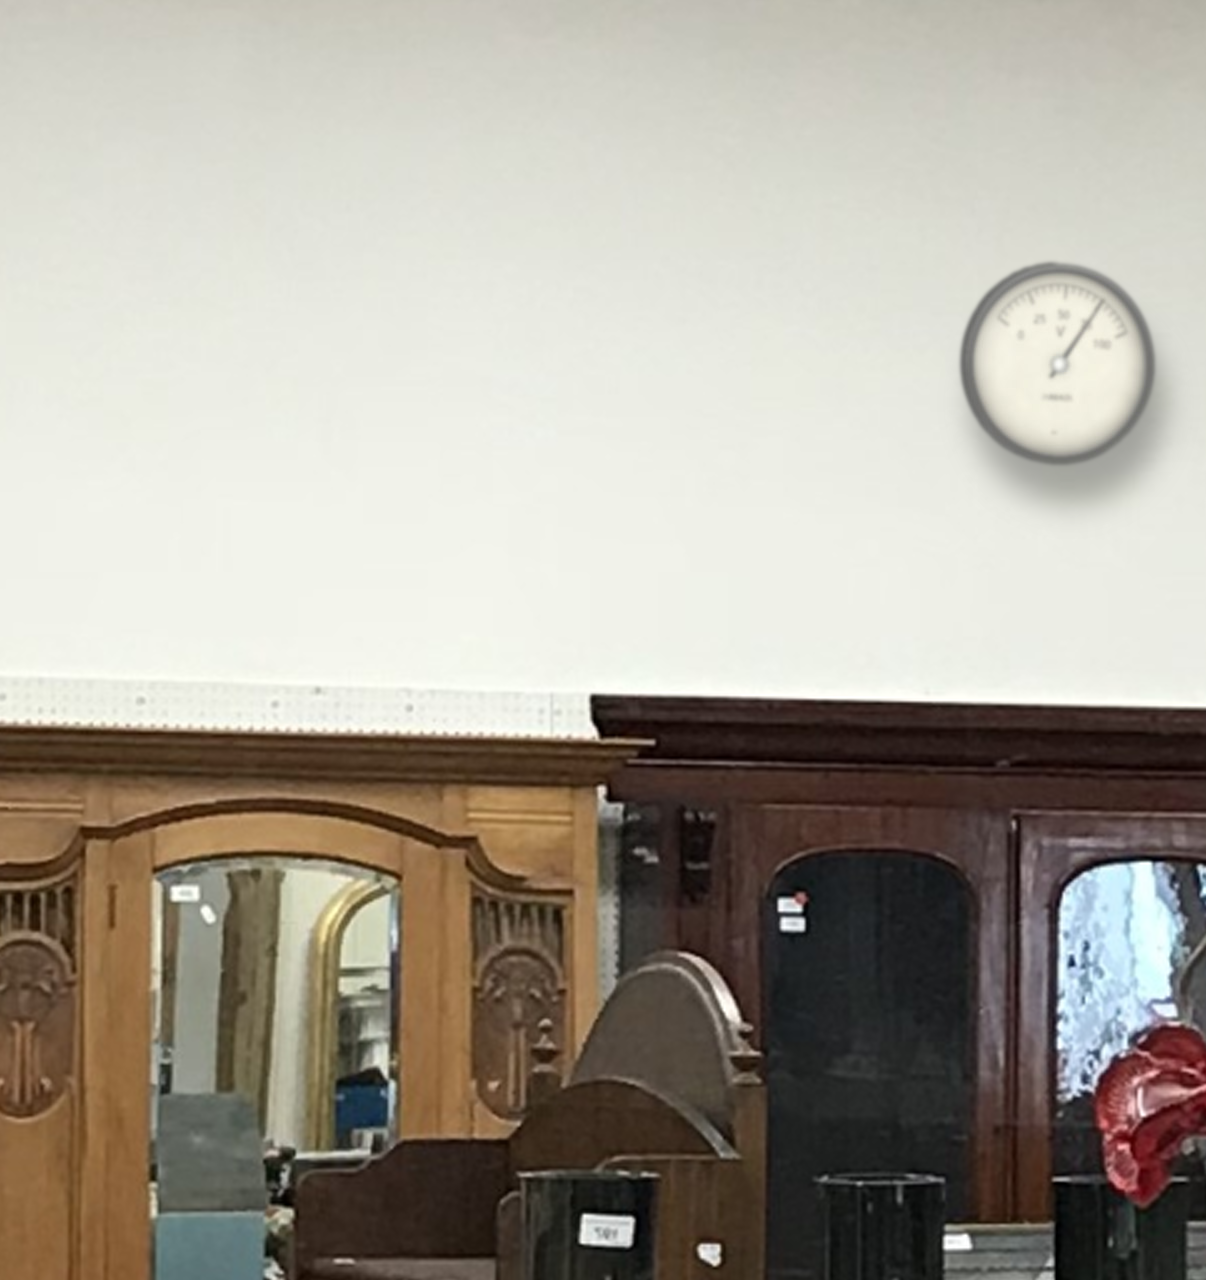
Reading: 75V
